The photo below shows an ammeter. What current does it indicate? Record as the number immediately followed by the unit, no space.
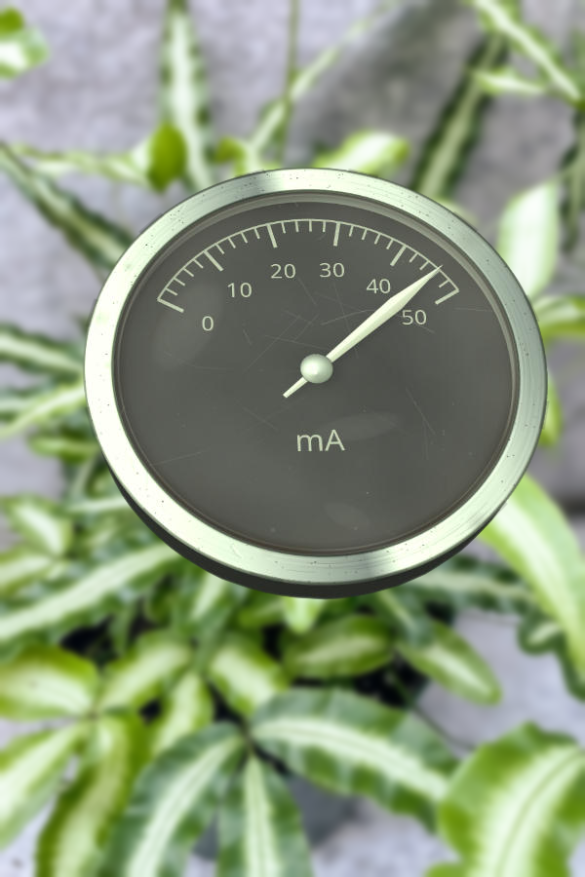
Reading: 46mA
